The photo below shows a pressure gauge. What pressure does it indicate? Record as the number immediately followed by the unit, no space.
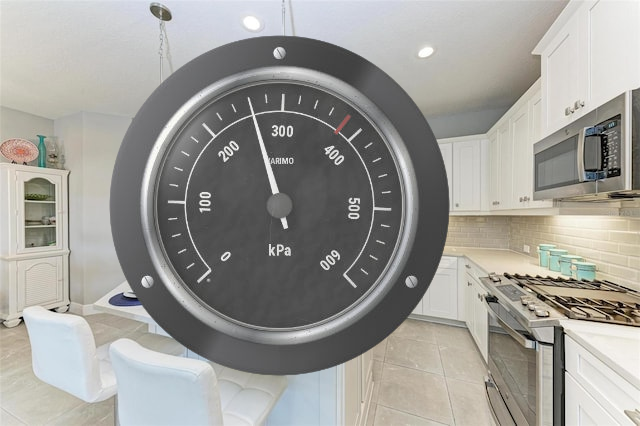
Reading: 260kPa
